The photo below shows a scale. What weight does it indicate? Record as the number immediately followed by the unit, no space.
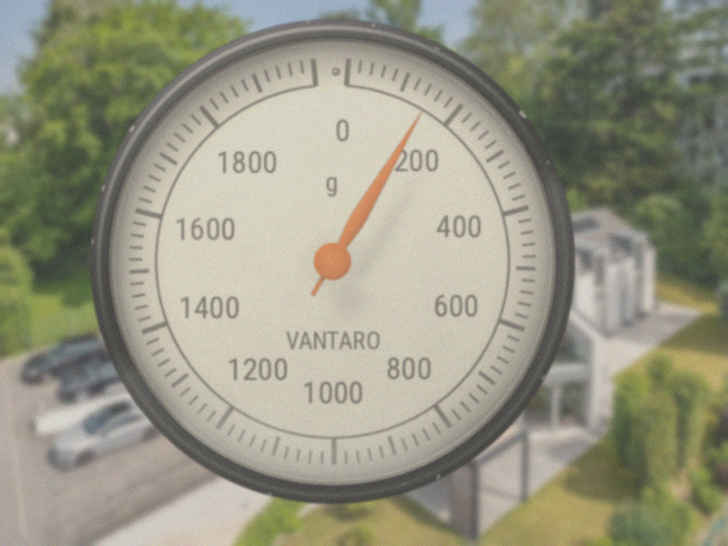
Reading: 150g
